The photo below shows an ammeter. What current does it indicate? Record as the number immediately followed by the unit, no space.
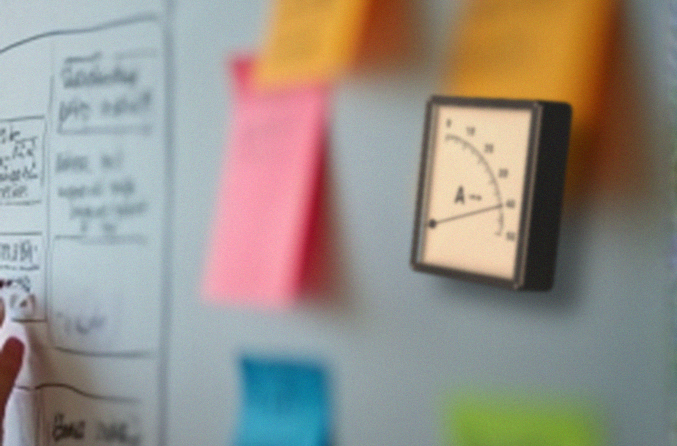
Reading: 40A
